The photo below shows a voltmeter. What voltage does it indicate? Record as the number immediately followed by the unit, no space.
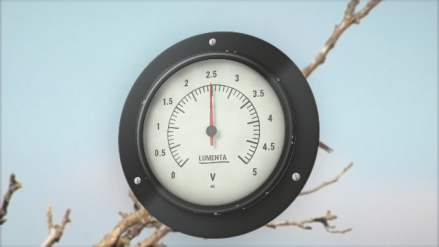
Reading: 2.5V
